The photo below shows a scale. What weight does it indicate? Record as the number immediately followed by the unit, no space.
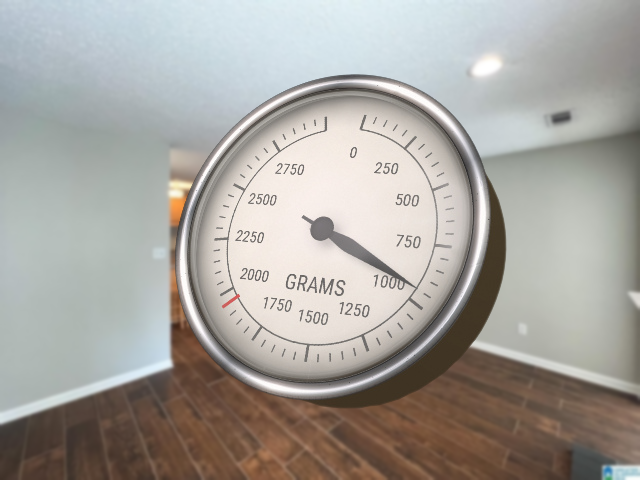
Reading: 950g
